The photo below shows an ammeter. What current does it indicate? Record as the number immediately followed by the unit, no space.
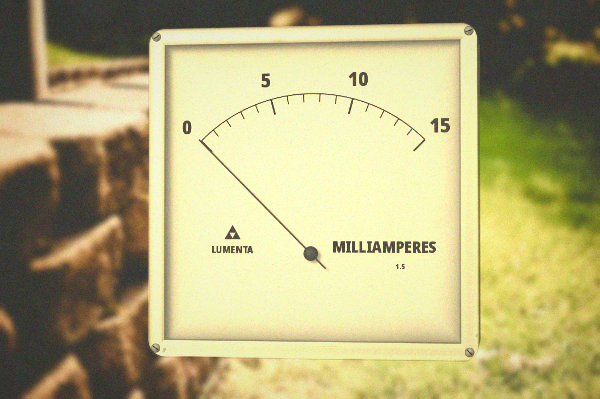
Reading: 0mA
